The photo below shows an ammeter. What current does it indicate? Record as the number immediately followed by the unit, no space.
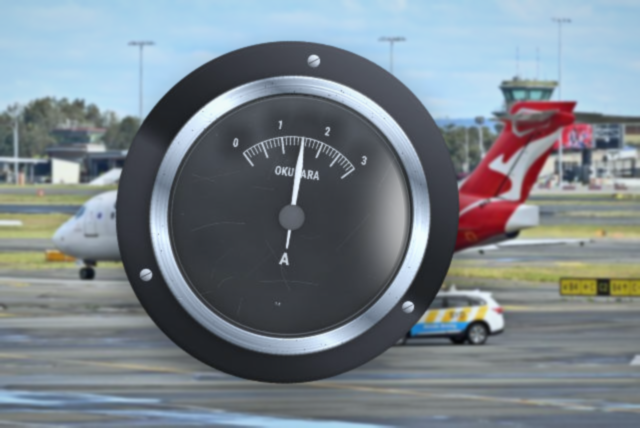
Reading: 1.5A
